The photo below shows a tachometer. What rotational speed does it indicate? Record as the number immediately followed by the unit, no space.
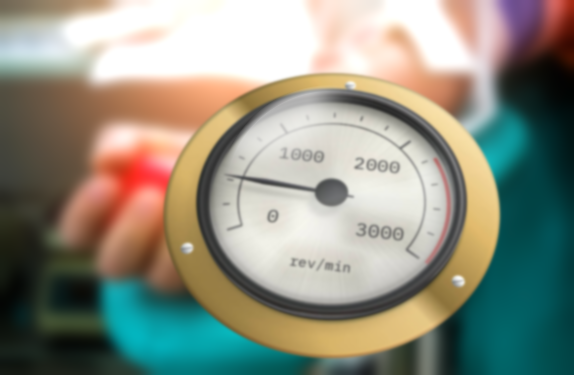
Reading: 400rpm
